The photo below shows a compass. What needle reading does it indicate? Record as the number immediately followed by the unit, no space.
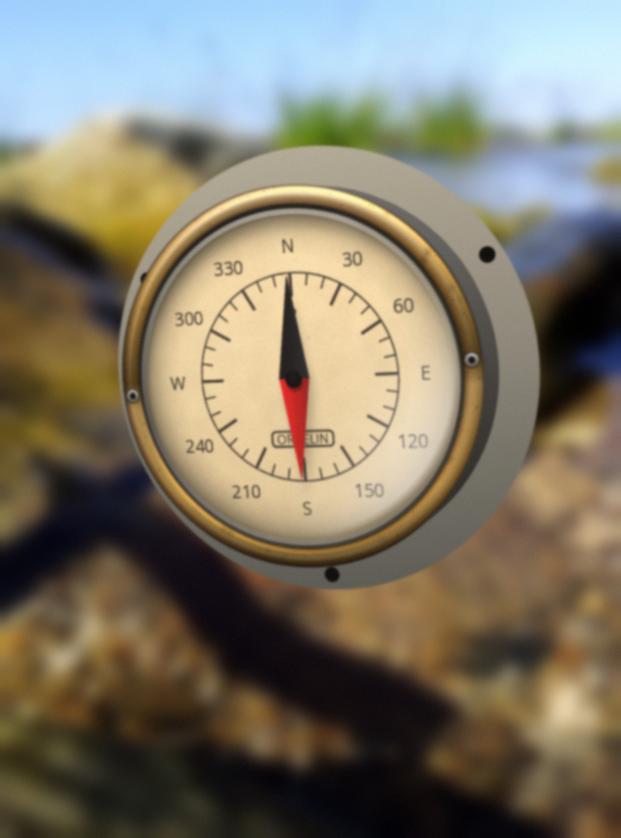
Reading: 180°
